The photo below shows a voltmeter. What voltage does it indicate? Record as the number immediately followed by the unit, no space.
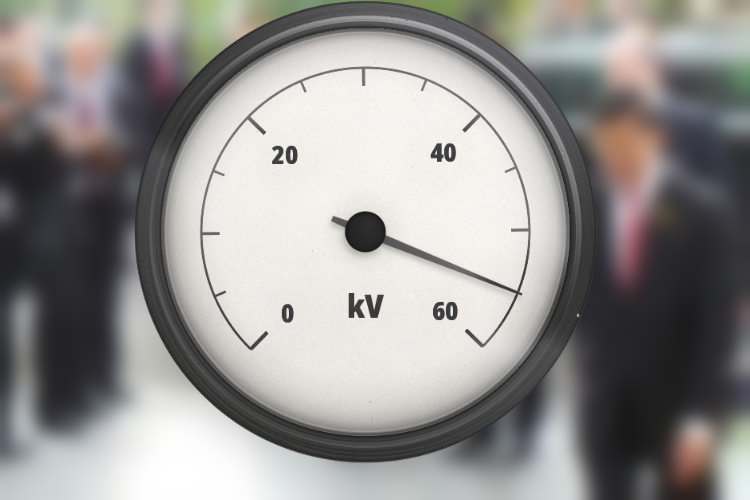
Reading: 55kV
